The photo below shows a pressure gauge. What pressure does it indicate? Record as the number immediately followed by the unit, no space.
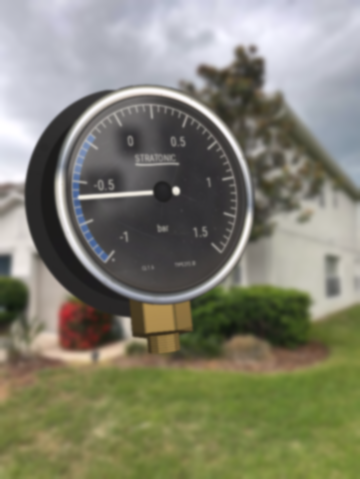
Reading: -0.6bar
